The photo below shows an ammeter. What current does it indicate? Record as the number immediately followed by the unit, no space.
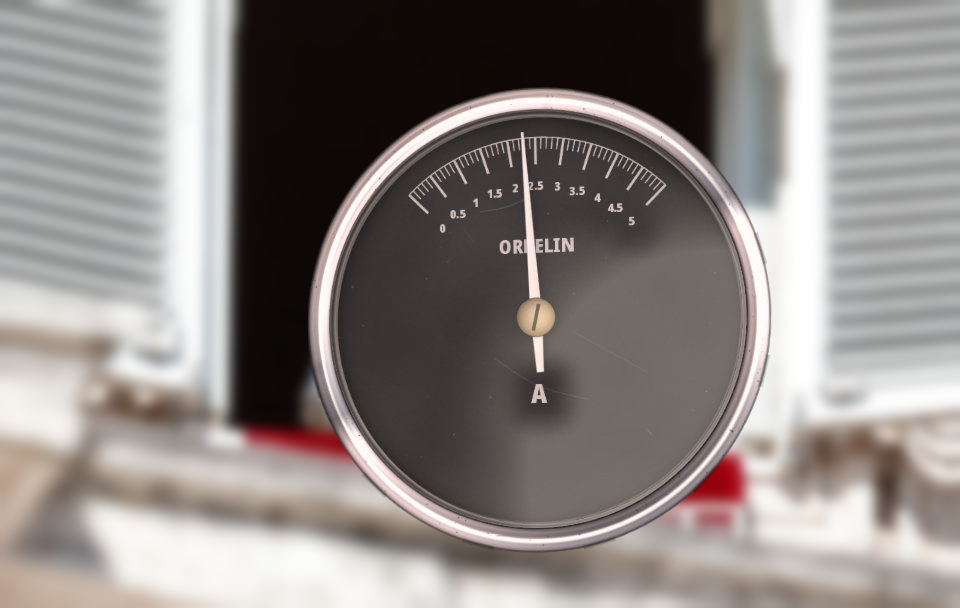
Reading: 2.3A
